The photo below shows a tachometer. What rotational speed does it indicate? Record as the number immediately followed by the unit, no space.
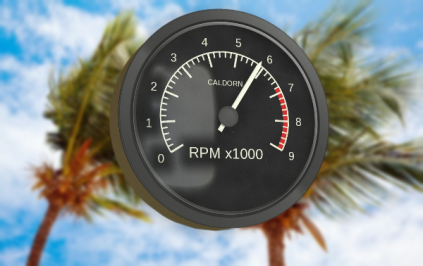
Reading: 5800rpm
